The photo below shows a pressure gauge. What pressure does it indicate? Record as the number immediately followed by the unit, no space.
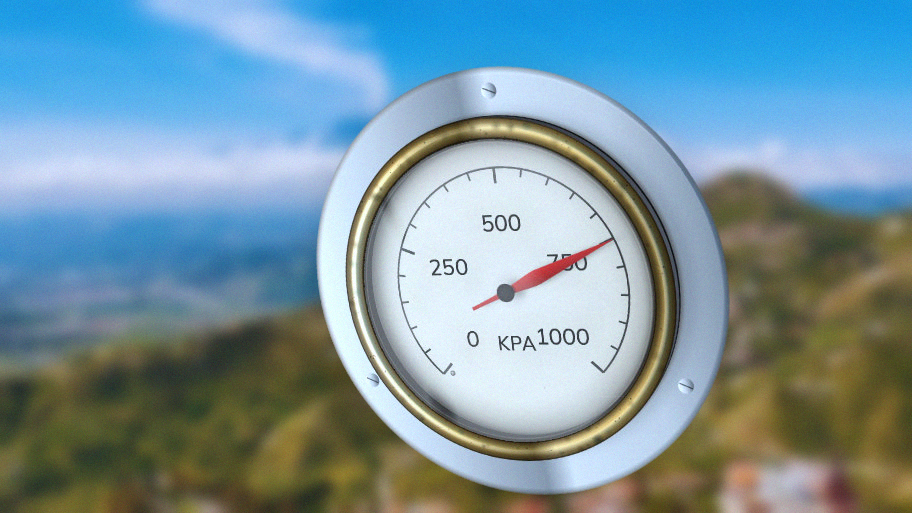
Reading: 750kPa
